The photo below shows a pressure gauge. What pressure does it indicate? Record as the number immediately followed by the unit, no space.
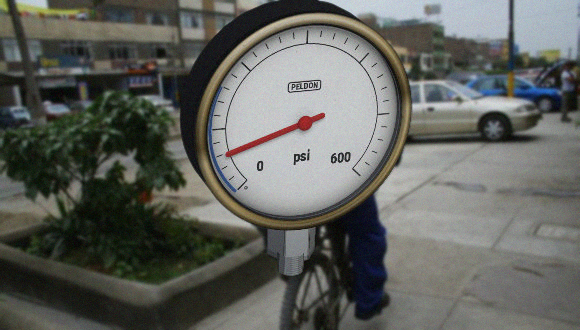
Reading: 60psi
